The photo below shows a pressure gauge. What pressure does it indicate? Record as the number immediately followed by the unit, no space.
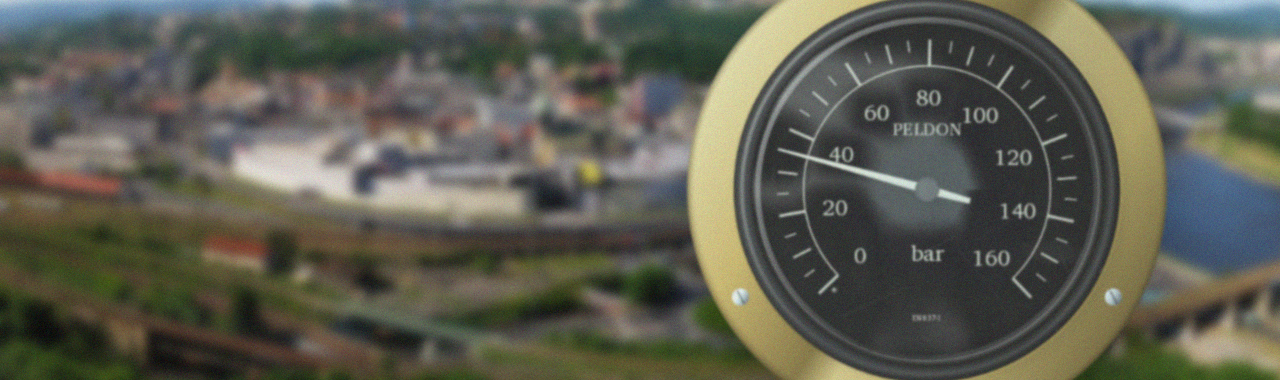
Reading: 35bar
